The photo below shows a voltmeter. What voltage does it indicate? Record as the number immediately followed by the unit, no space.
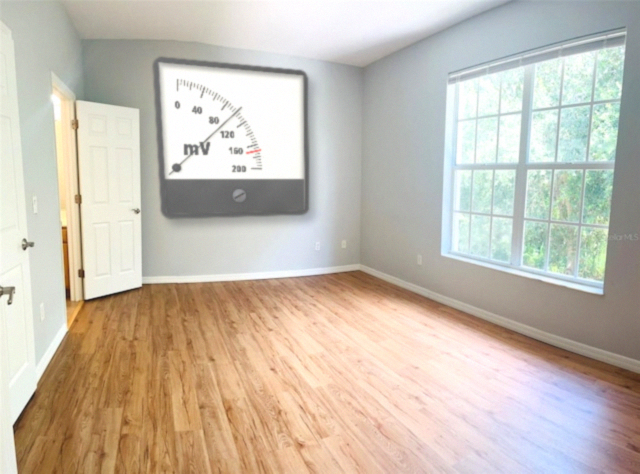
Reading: 100mV
